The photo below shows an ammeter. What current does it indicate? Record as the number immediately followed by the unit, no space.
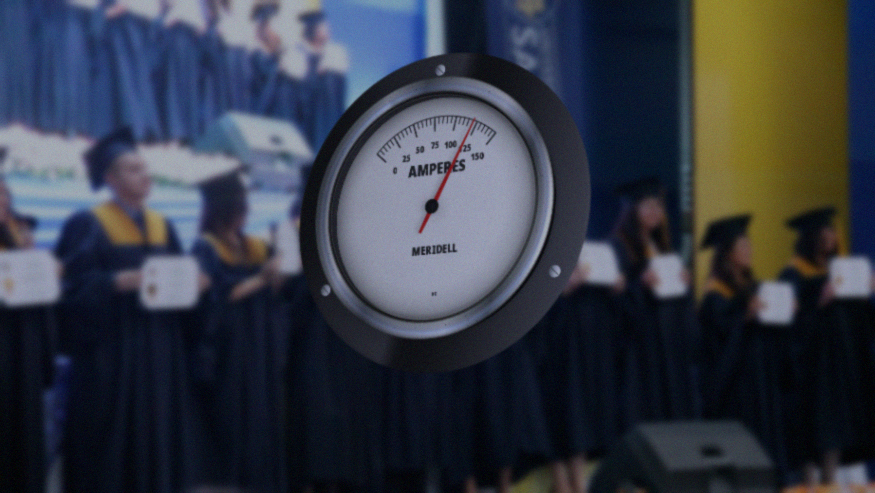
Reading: 125A
